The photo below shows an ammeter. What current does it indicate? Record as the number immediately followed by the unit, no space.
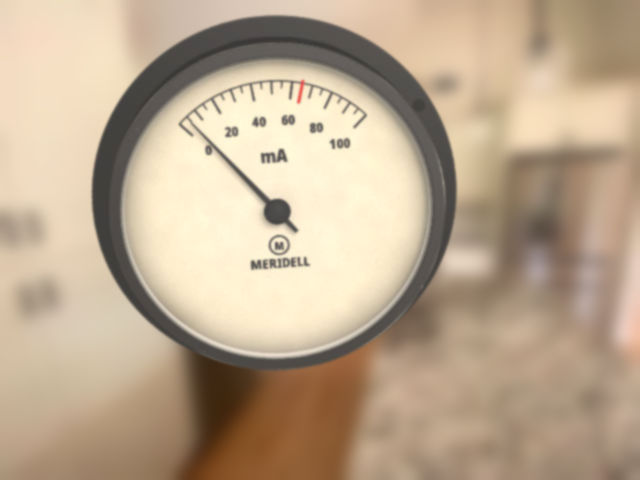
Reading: 5mA
